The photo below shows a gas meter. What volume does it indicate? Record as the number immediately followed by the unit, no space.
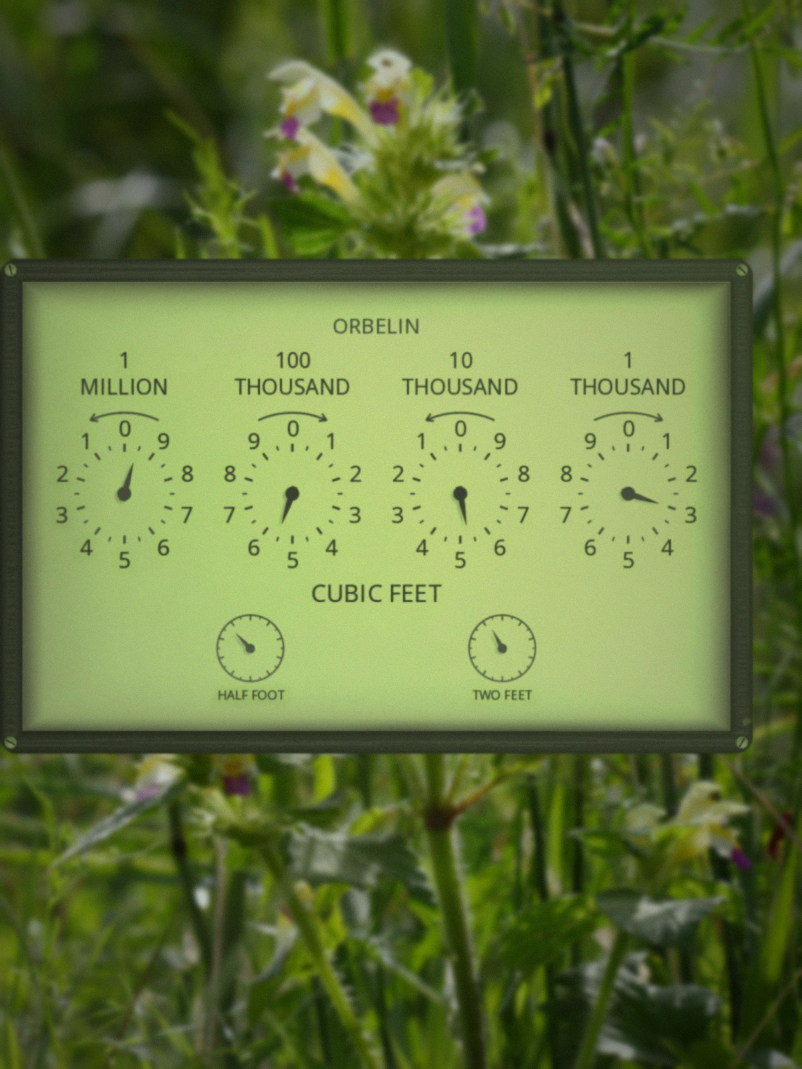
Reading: 955300ft³
